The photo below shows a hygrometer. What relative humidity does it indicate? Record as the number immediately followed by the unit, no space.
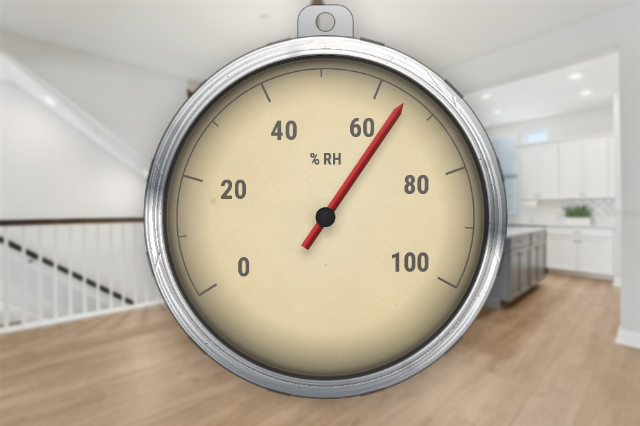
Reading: 65%
